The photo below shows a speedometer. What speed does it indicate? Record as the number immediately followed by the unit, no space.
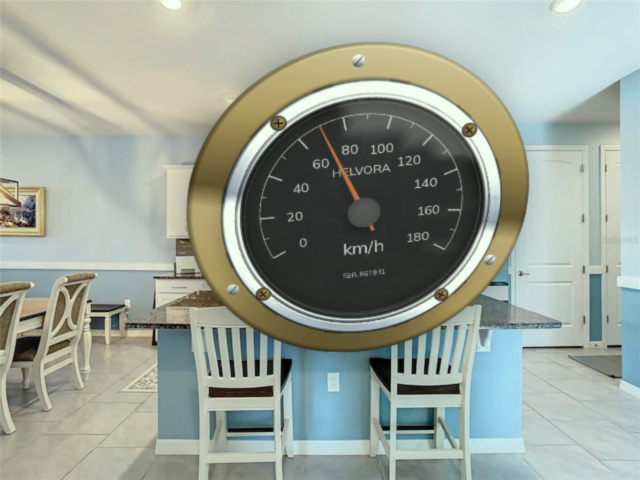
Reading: 70km/h
